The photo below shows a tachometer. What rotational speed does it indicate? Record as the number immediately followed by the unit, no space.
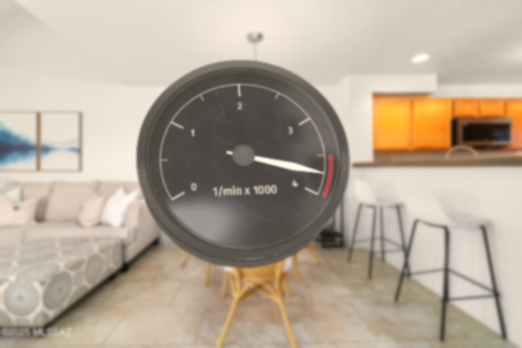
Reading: 3750rpm
